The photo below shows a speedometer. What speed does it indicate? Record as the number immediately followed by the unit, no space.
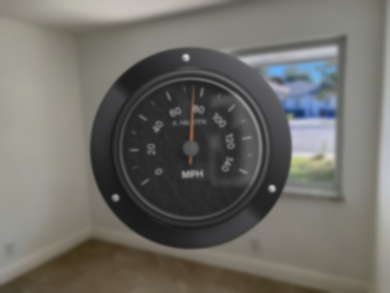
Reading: 75mph
